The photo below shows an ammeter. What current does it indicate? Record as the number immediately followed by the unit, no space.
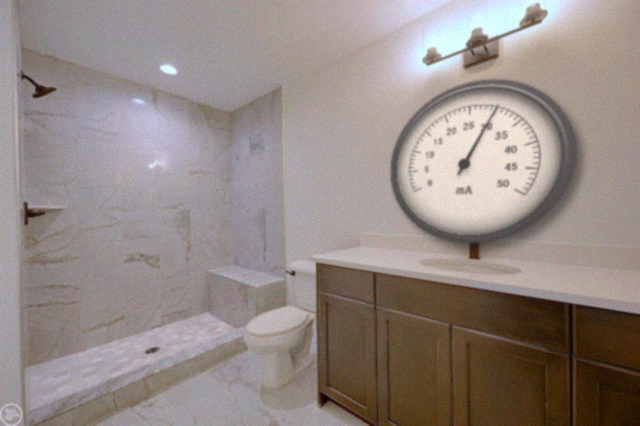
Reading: 30mA
